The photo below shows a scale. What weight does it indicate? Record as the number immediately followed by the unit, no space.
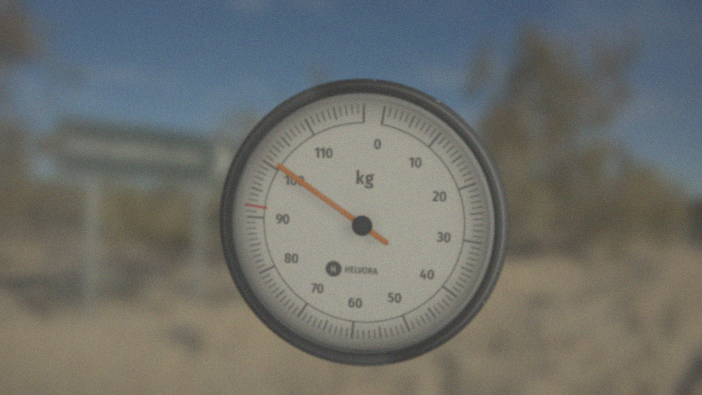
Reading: 101kg
